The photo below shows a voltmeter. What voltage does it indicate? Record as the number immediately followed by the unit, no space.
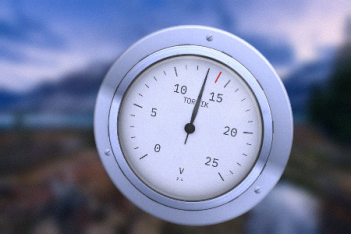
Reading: 13V
